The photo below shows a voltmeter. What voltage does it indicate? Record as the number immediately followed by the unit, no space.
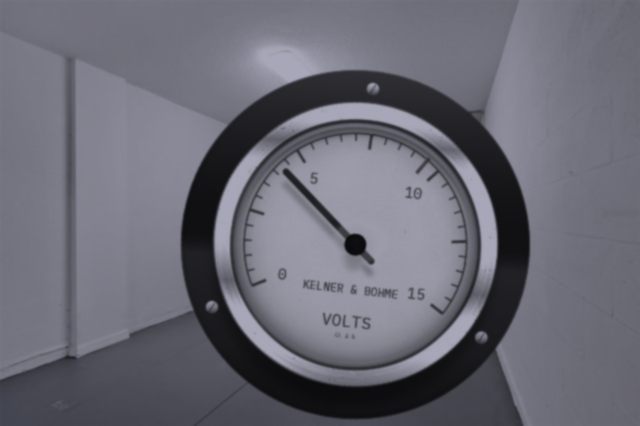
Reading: 4.25V
